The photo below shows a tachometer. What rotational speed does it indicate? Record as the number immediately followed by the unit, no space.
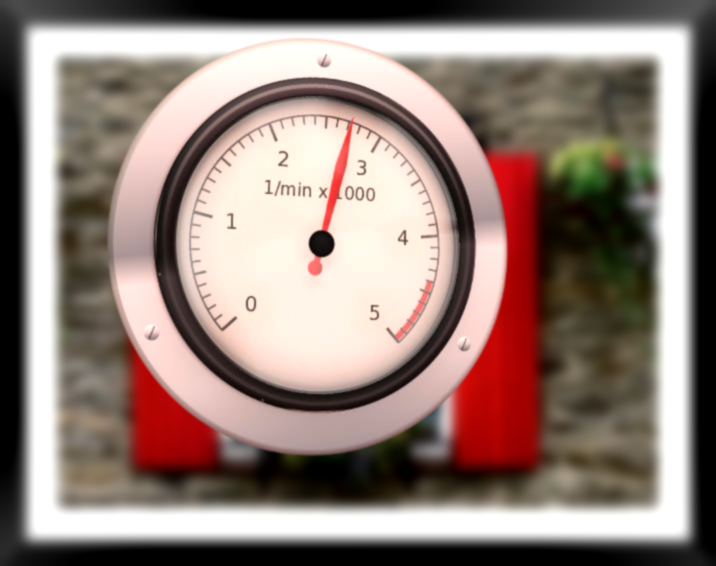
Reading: 2700rpm
